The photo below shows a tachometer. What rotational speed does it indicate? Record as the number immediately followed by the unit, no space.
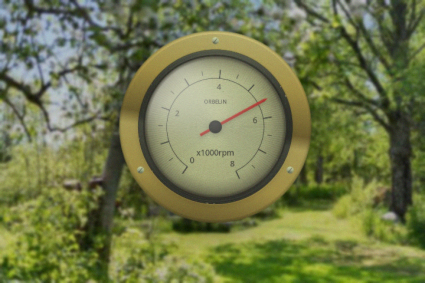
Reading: 5500rpm
